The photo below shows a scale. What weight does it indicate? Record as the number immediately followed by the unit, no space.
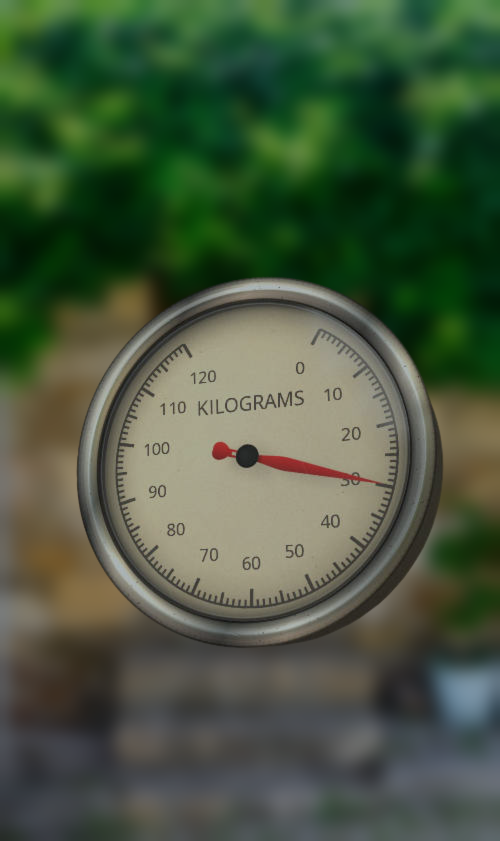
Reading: 30kg
